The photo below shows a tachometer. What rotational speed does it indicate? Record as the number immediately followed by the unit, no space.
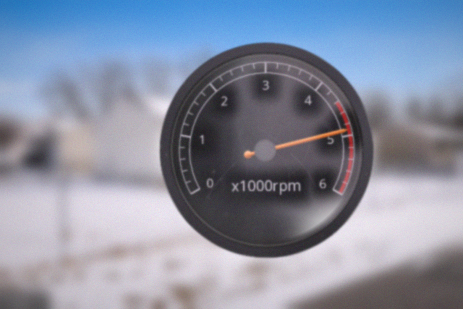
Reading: 4900rpm
